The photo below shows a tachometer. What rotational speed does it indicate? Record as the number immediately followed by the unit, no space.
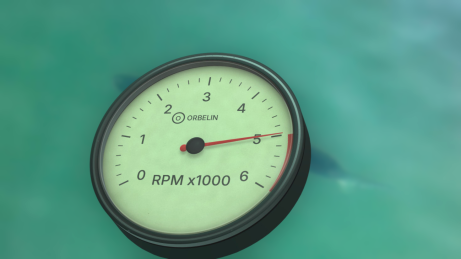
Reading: 5000rpm
